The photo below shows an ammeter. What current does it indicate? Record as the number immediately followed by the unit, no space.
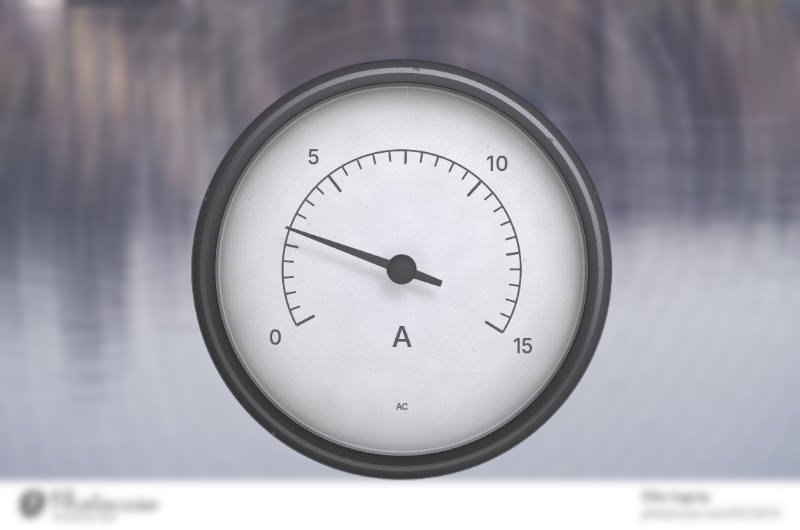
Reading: 3A
